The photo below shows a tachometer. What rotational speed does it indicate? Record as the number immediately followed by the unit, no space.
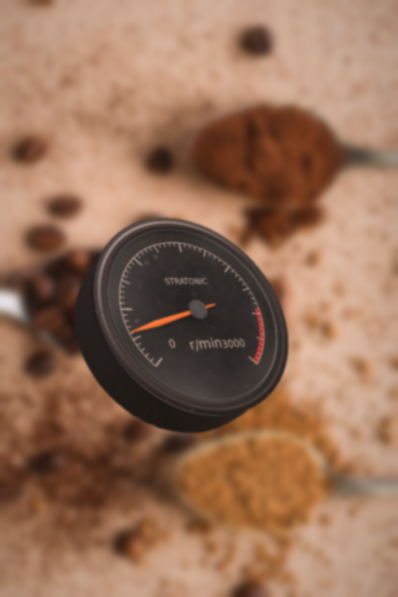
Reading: 300rpm
